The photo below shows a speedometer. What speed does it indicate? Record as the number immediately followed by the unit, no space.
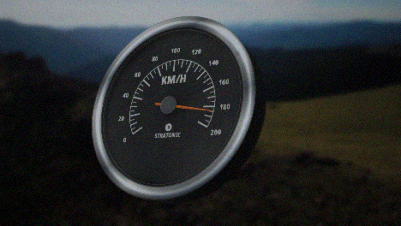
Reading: 185km/h
